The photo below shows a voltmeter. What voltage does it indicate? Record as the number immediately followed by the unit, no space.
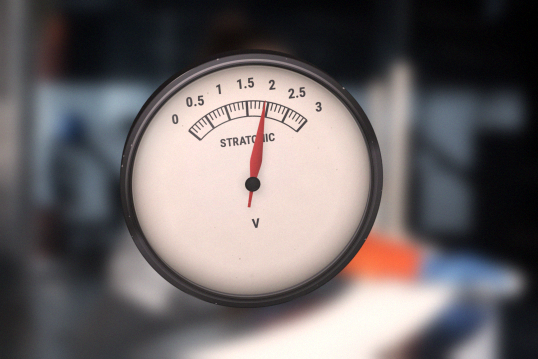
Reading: 1.9V
